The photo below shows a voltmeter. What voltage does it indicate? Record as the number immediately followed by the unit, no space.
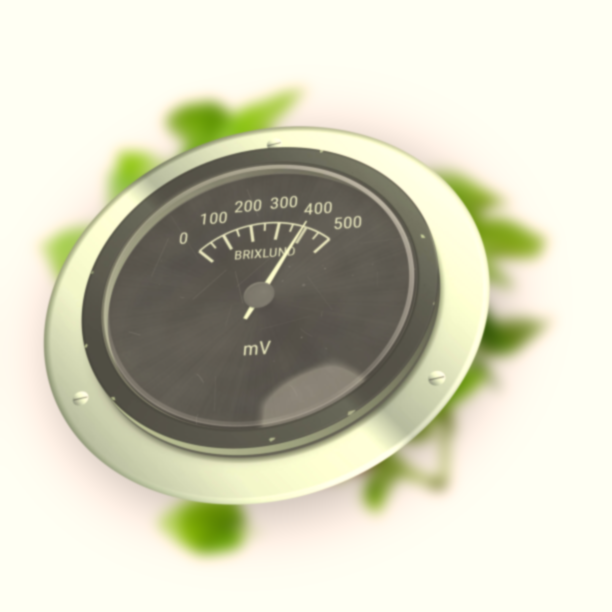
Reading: 400mV
